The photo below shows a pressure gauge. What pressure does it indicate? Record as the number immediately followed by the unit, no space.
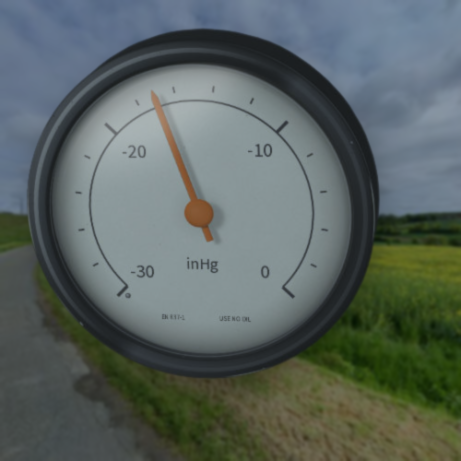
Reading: -17inHg
